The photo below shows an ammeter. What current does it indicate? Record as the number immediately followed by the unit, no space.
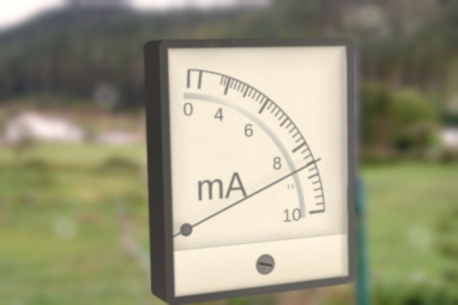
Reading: 8.6mA
